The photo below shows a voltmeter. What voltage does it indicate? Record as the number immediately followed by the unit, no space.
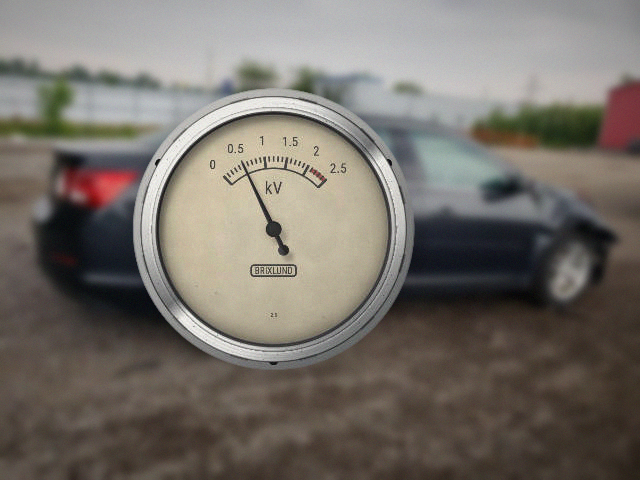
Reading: 0.5kV
